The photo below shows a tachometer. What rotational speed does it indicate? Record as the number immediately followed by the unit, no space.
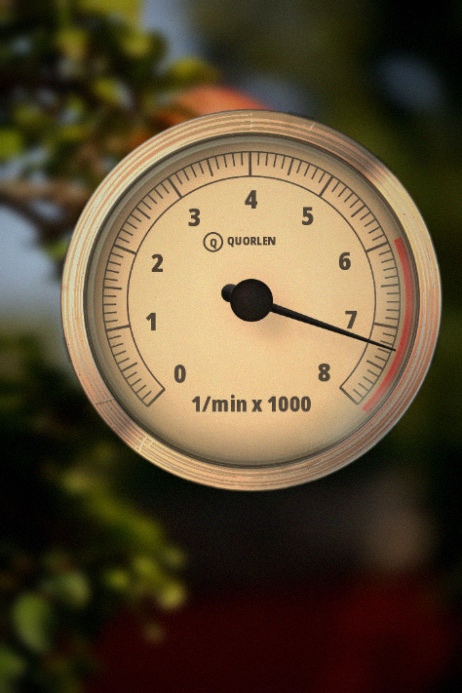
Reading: 7250rpm
